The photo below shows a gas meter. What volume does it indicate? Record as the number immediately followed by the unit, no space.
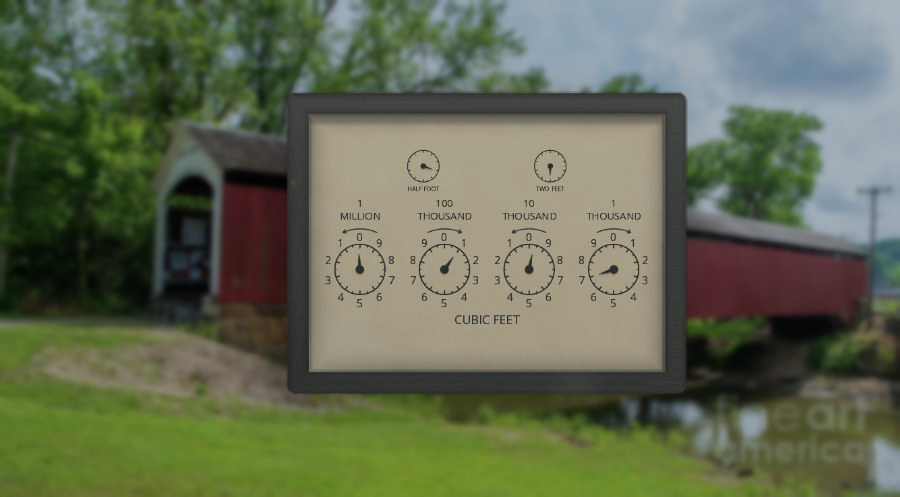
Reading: 9700ft³
